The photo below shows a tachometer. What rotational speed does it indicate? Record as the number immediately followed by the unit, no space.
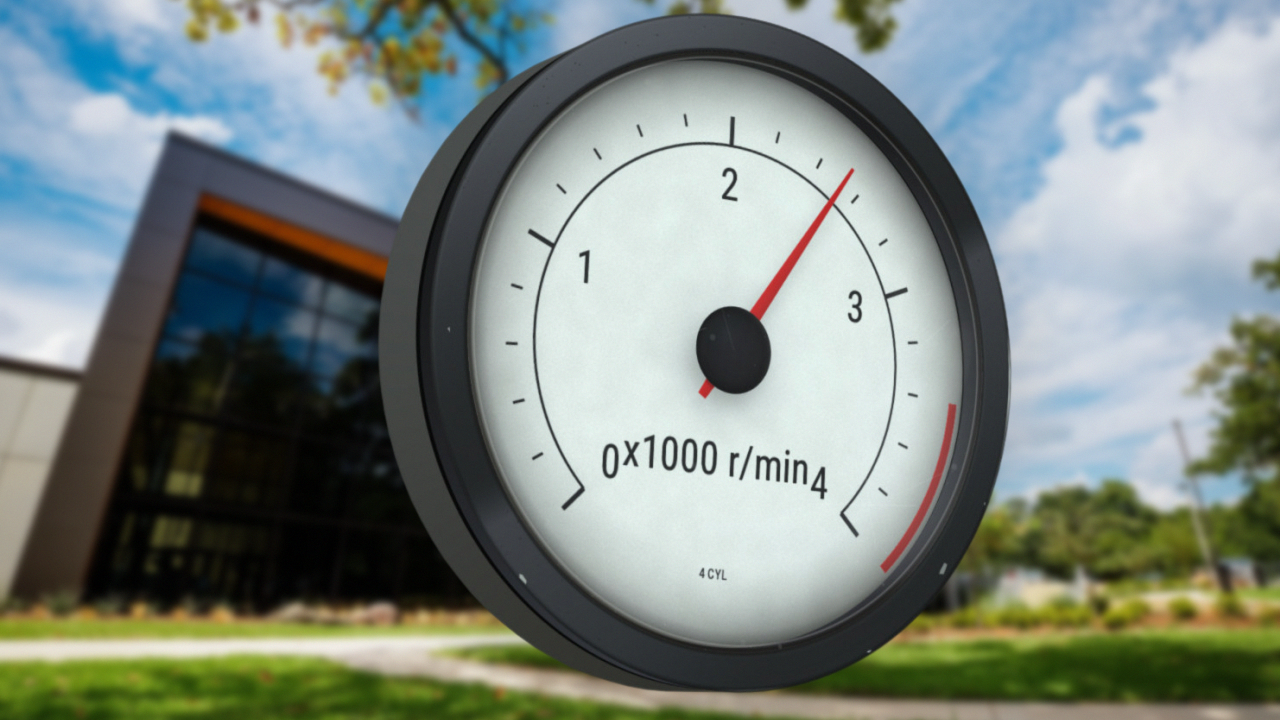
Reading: 2500rpm
